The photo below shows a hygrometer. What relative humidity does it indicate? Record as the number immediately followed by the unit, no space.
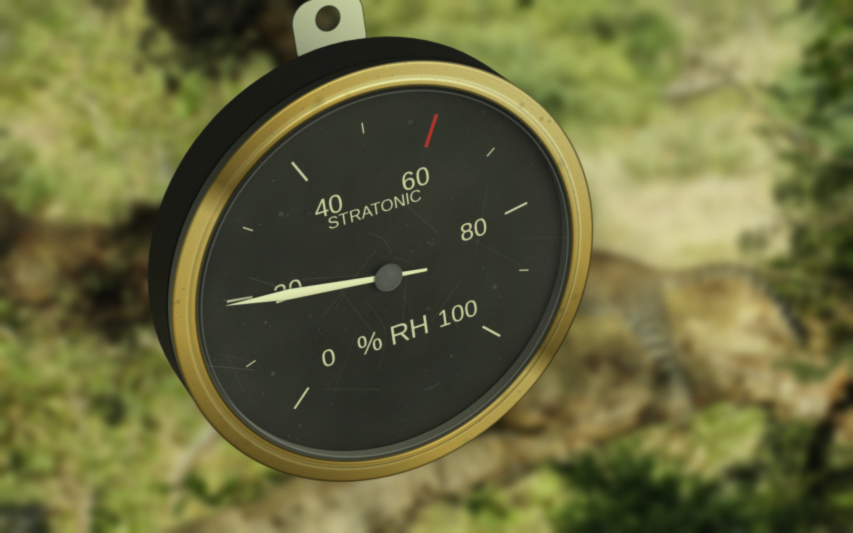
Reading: 20%
